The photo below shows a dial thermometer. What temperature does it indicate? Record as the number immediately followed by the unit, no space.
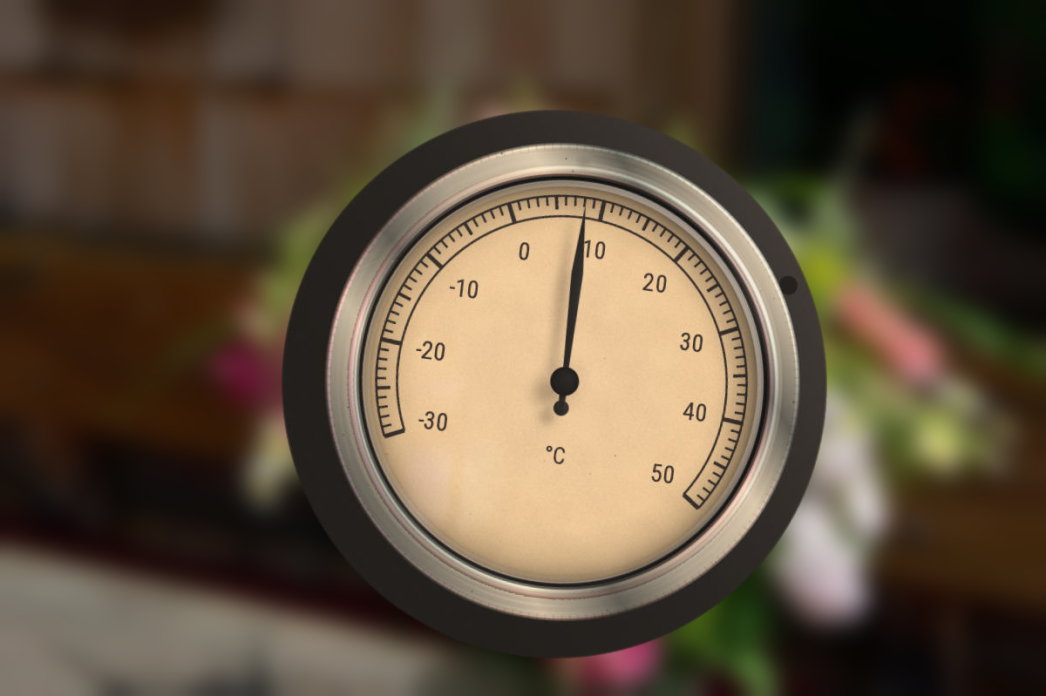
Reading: 8°C
